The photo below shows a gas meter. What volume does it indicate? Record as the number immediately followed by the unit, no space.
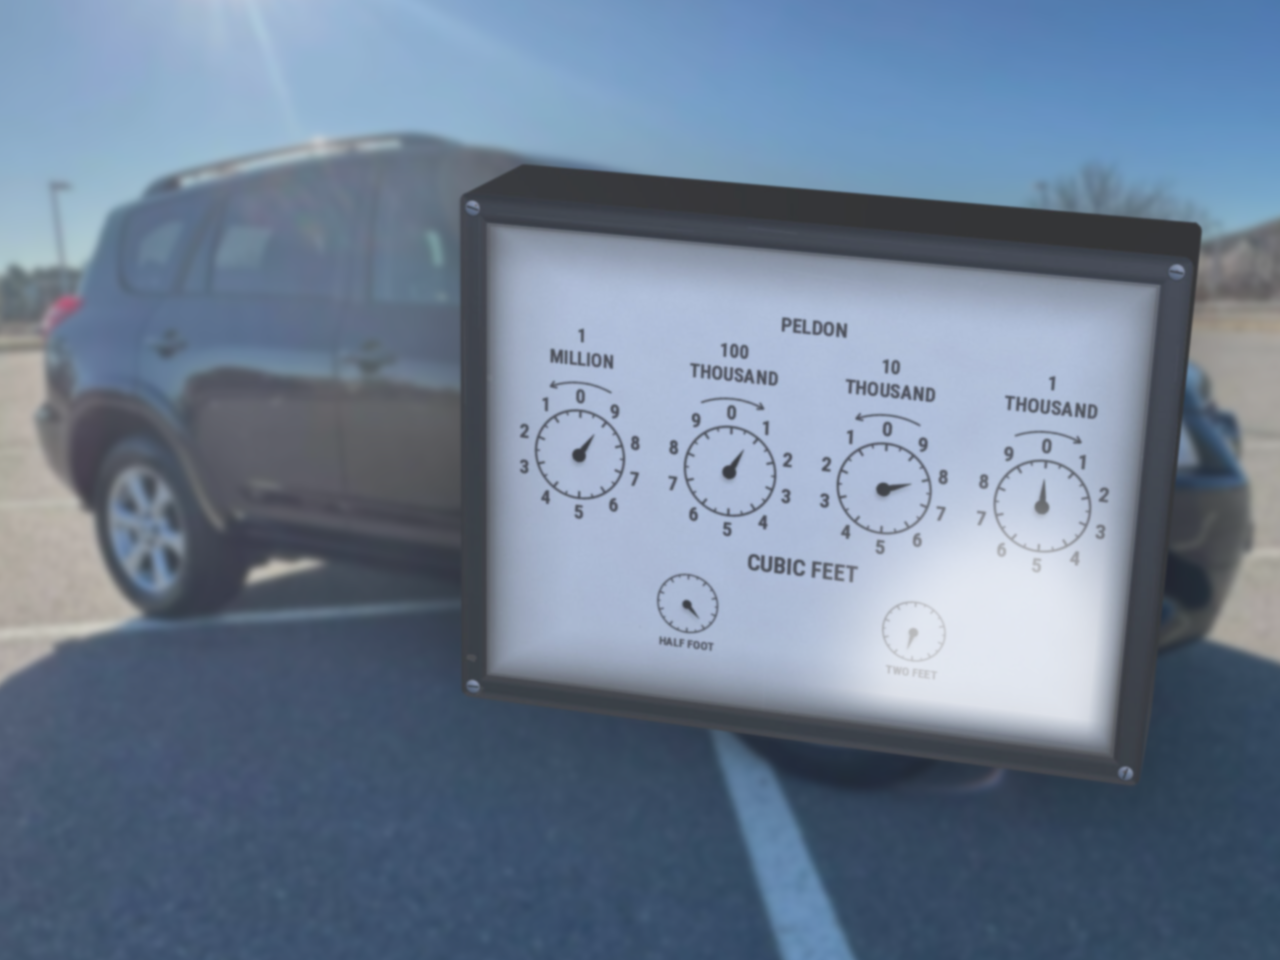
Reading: 908000ft³
